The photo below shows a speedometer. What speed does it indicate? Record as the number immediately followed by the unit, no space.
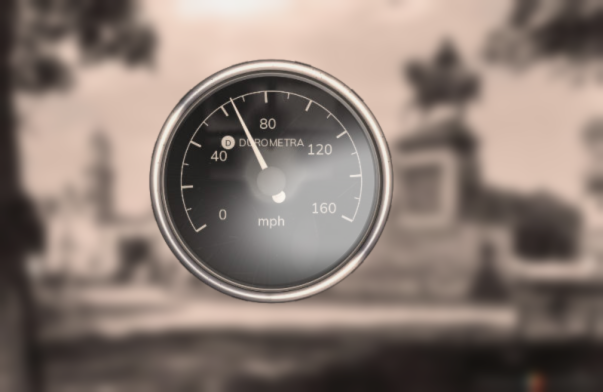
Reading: 65mph
